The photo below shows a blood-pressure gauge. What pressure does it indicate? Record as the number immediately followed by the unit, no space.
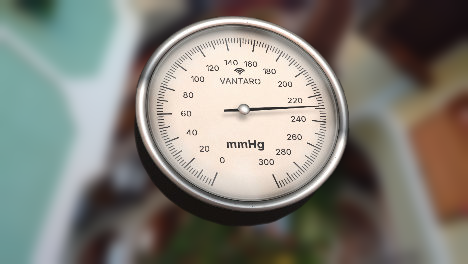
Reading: 230mmHg
